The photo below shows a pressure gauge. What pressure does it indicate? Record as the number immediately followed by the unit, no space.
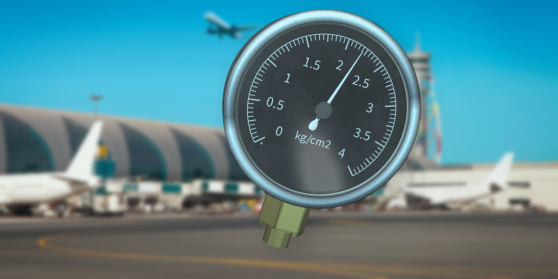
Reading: 2.2kg/cm²
